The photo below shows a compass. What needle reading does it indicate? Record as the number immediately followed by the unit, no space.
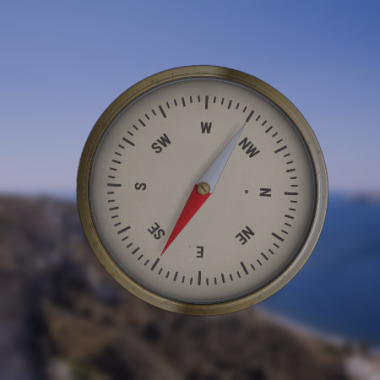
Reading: 120°
